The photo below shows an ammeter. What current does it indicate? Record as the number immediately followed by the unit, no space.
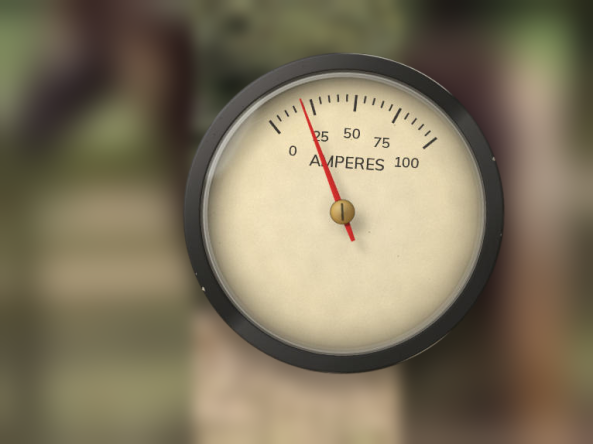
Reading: 20A
